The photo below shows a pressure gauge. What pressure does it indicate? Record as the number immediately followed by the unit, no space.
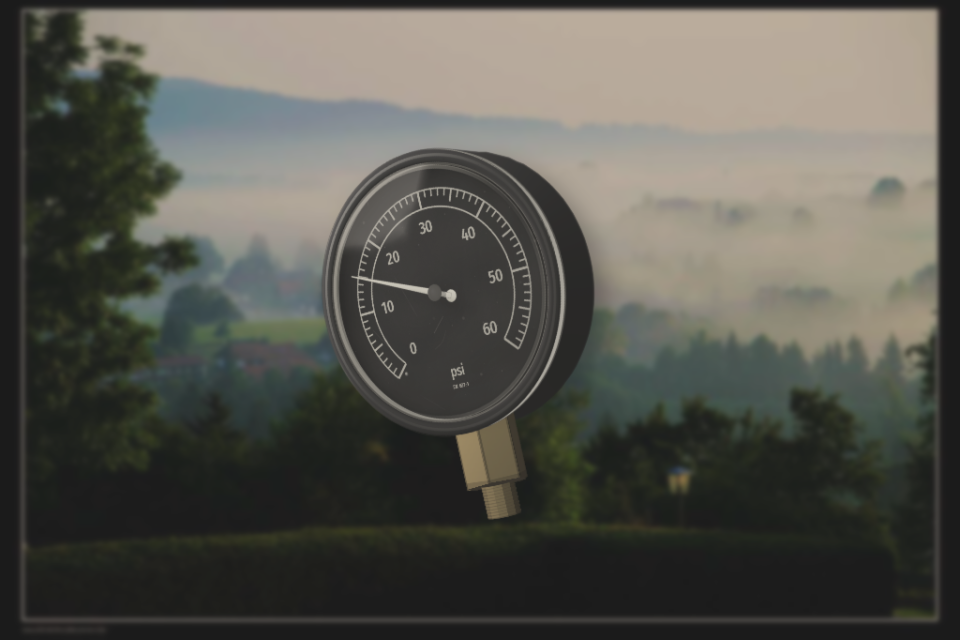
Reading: 15psi
